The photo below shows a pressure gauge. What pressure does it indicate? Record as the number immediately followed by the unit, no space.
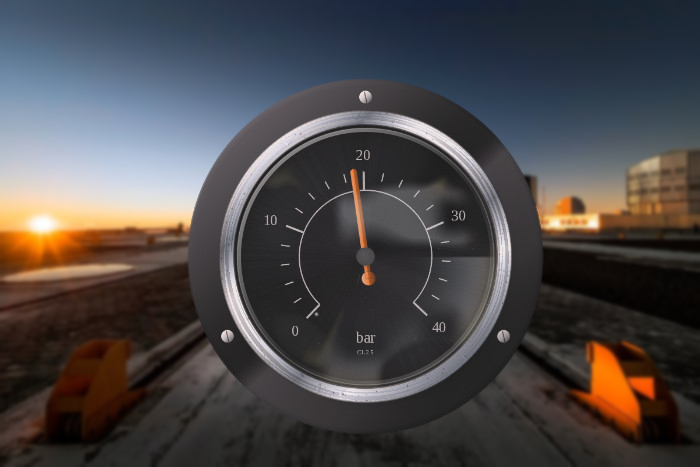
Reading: 19bar
